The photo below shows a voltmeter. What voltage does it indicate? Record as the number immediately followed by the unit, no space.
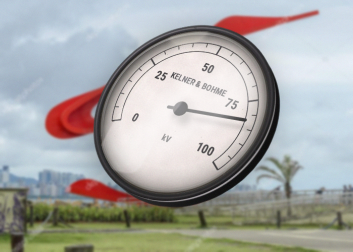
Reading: 82.5kV
